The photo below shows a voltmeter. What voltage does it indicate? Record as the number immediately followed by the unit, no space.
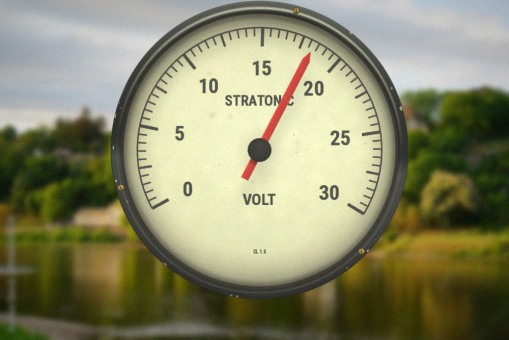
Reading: 18.25V
